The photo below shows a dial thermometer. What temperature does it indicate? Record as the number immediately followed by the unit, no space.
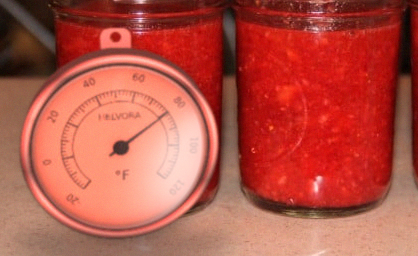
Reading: 80°F
